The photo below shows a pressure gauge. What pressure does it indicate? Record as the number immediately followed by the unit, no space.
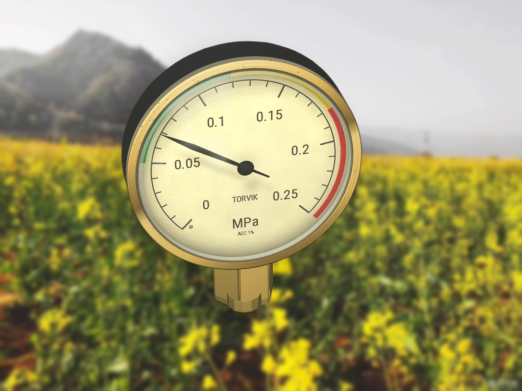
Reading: 0.07MPa
